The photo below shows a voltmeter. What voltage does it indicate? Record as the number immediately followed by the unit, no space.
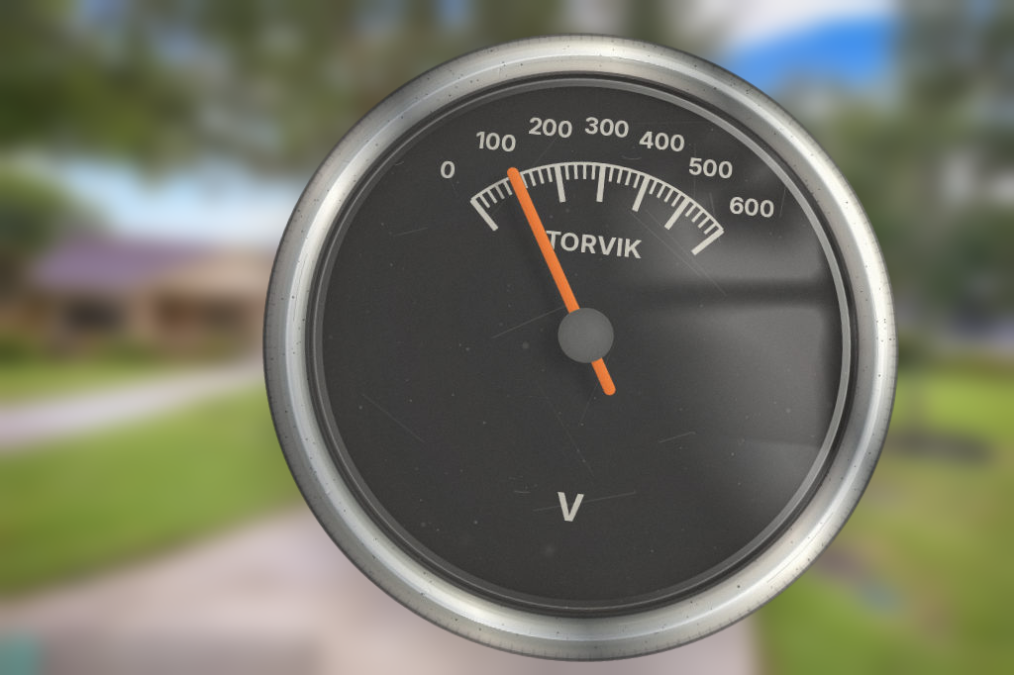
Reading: 100V
